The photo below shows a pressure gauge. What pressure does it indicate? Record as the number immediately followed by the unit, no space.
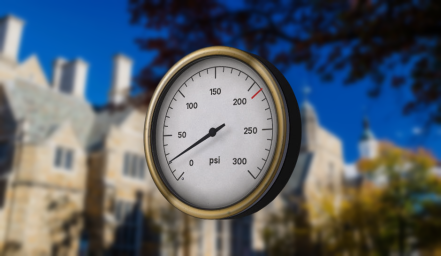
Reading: 20psi
